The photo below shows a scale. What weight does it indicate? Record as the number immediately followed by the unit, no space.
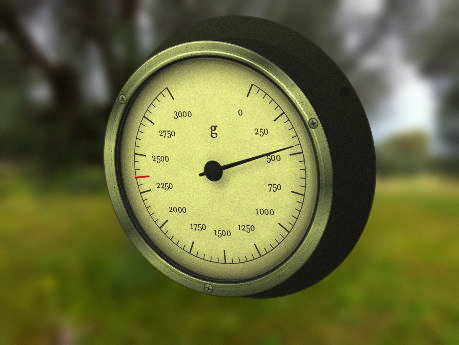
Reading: 450g
